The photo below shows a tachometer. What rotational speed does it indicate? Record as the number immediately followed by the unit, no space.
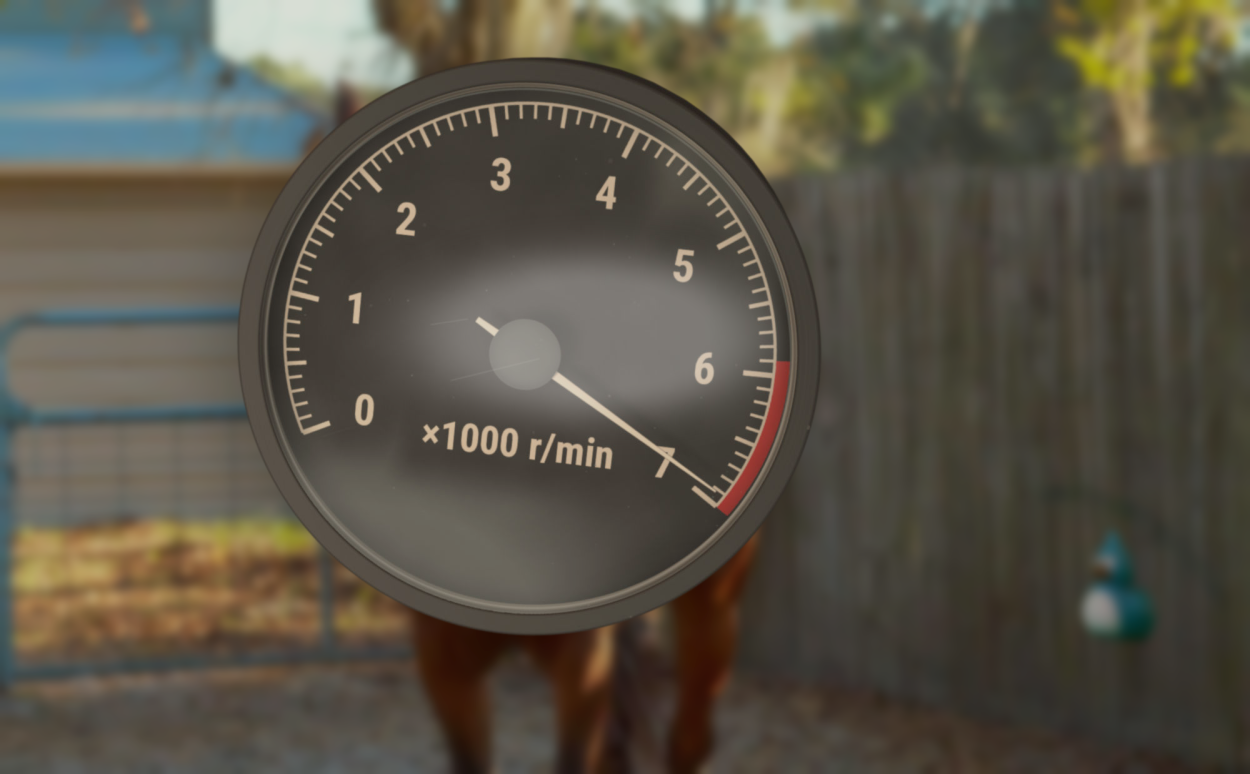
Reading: 6900rpm
